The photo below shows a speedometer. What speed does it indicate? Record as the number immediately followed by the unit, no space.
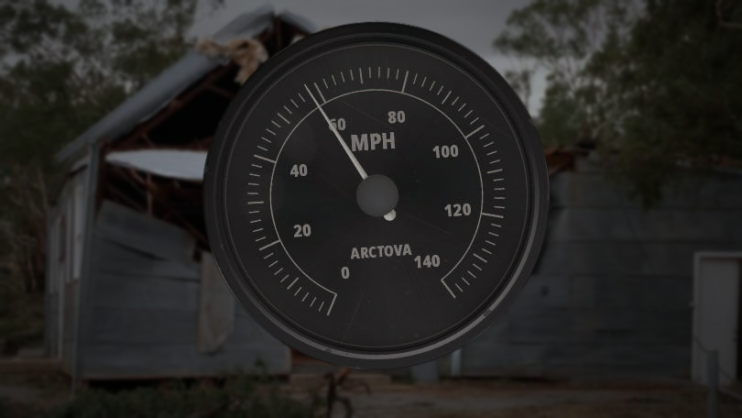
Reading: 58mph
